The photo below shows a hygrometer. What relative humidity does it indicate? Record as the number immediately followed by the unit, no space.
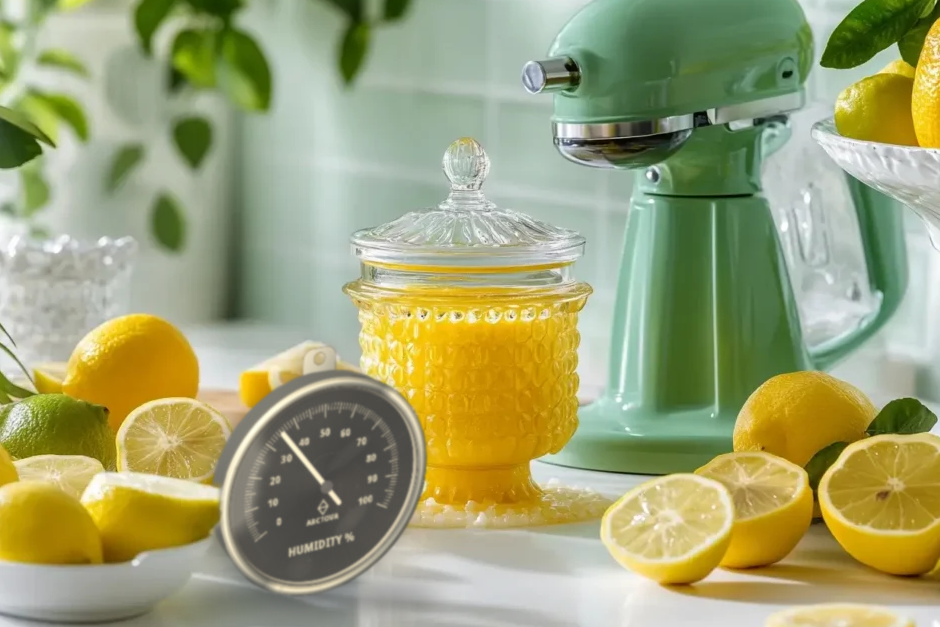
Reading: 35%
